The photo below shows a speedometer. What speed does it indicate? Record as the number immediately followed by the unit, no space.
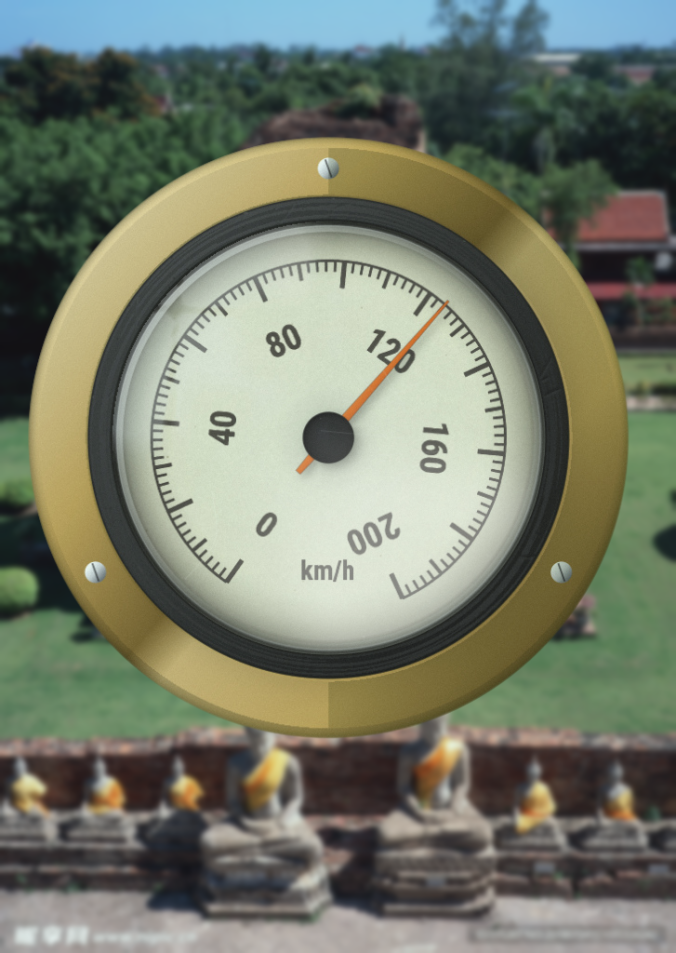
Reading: 124km/h
